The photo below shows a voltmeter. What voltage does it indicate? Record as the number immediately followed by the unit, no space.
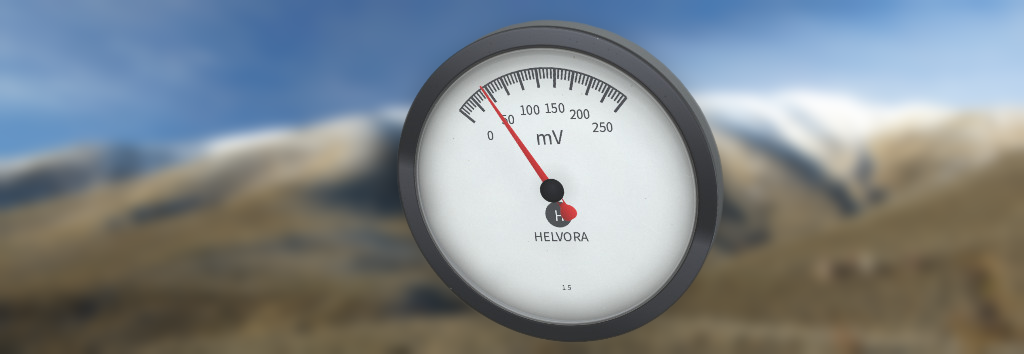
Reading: 50mV
